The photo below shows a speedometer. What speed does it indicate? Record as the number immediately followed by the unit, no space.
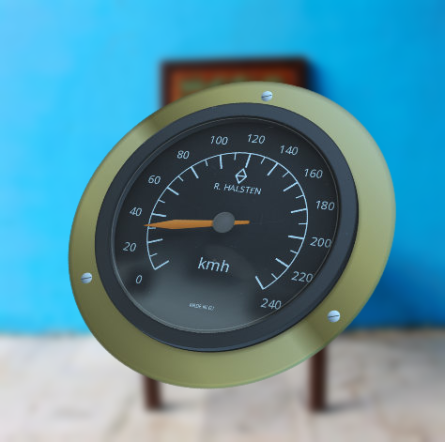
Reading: 30km/h
